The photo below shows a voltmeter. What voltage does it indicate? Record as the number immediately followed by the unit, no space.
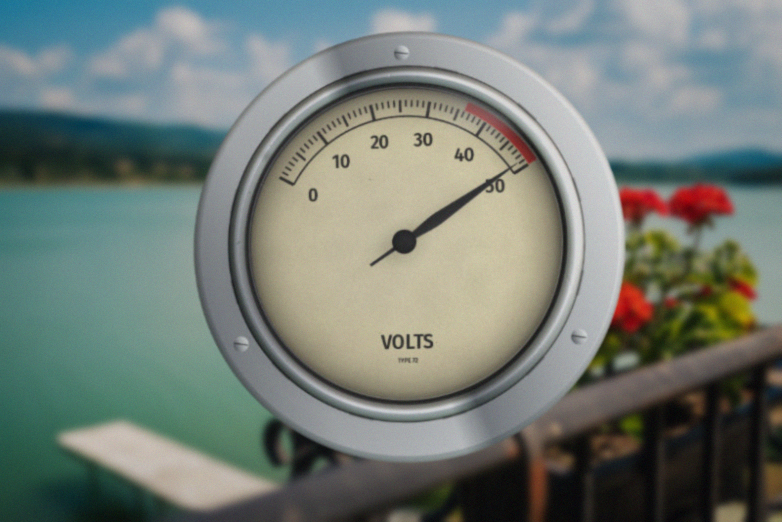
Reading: 49V
